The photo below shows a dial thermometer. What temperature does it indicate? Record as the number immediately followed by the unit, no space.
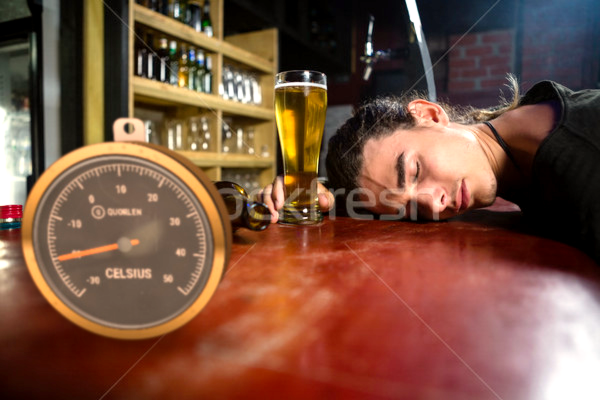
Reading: -20°C
